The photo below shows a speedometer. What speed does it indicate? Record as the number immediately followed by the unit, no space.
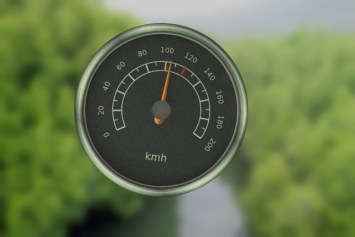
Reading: 105km/h
